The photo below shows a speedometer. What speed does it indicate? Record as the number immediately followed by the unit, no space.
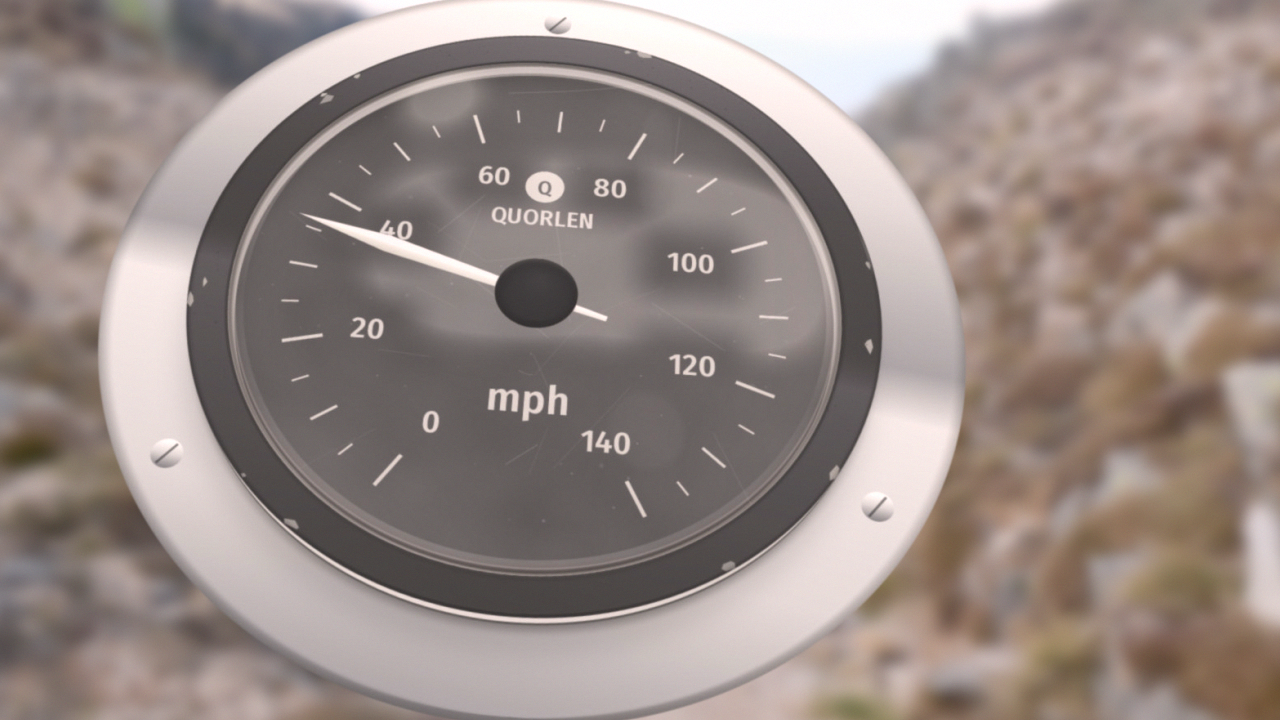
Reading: 35mph
